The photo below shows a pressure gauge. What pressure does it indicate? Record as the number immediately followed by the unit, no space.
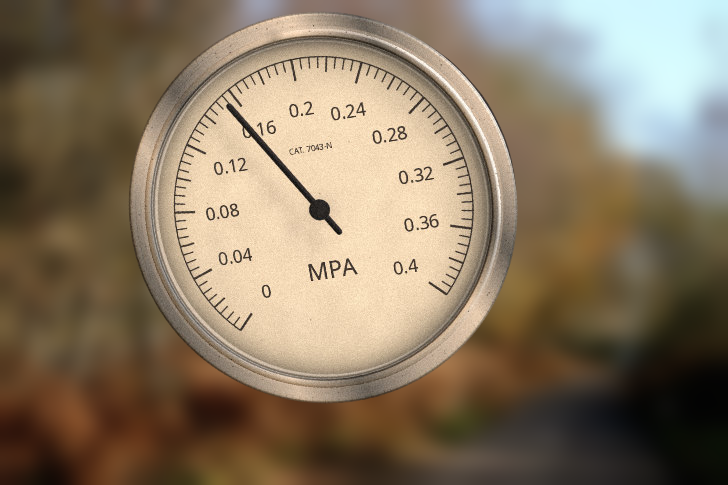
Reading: 0.155MPa
